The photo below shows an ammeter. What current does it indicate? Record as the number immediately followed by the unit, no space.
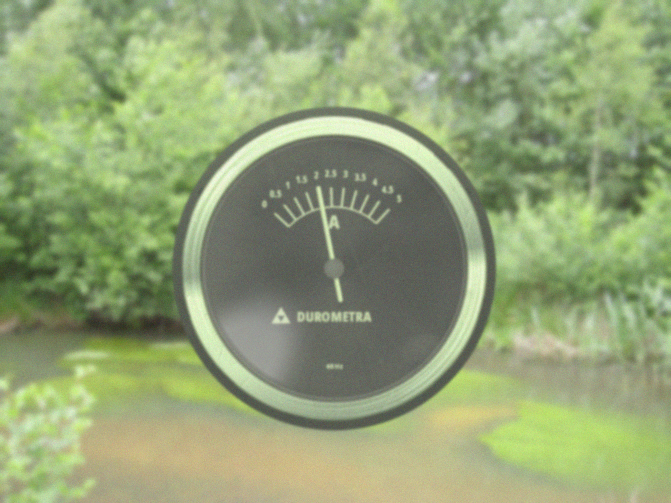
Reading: 2A
